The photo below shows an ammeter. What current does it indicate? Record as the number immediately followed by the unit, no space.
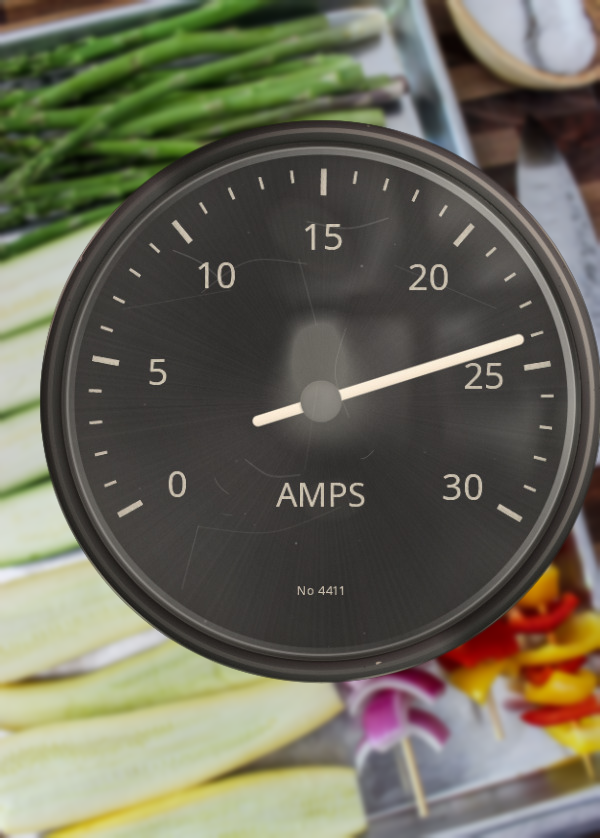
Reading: 24A
